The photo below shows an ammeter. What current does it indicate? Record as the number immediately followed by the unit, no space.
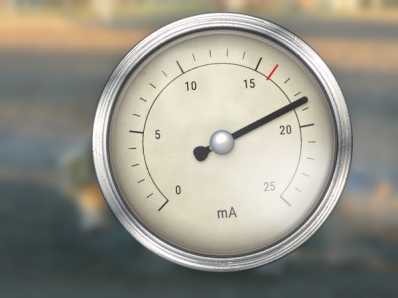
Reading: 18.5mA
